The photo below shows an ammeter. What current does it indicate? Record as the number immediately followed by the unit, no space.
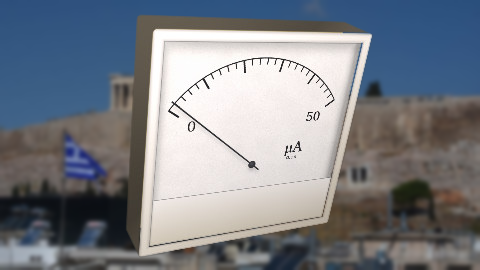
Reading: 2µA
